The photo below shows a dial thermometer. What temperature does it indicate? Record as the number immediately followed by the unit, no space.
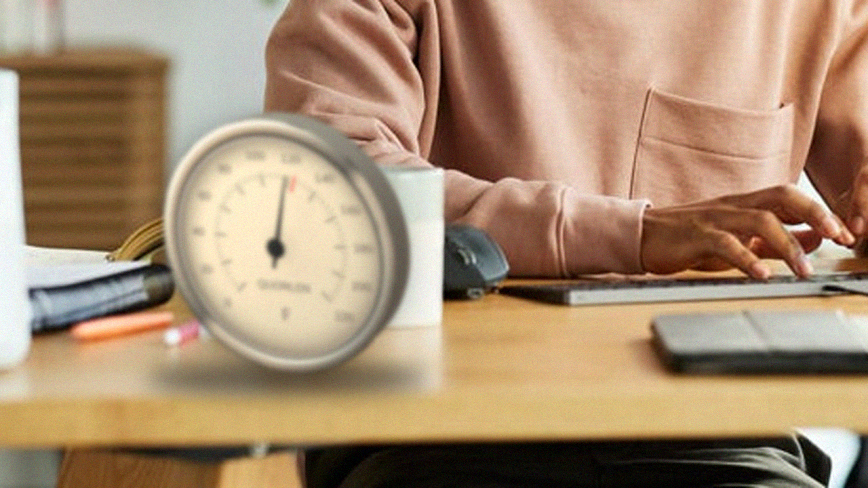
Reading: 120°F
